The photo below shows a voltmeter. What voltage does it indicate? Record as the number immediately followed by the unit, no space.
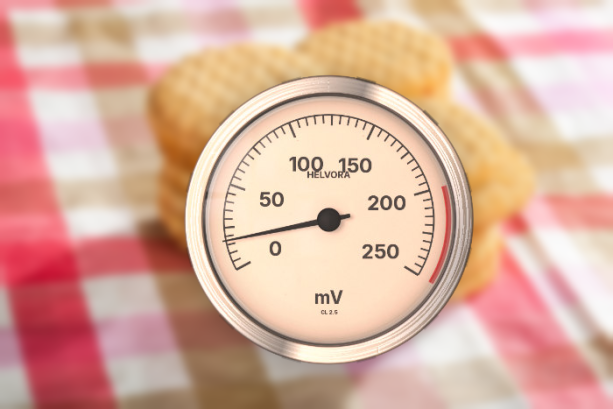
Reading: 17.5mV
